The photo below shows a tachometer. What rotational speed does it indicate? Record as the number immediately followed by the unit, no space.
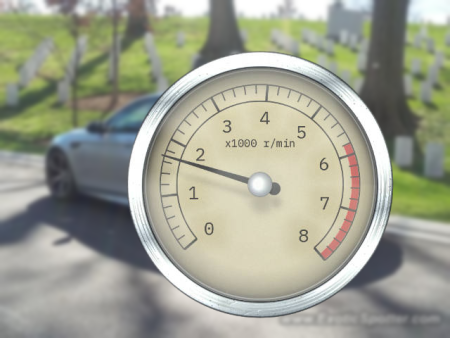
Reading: 1700rpm
